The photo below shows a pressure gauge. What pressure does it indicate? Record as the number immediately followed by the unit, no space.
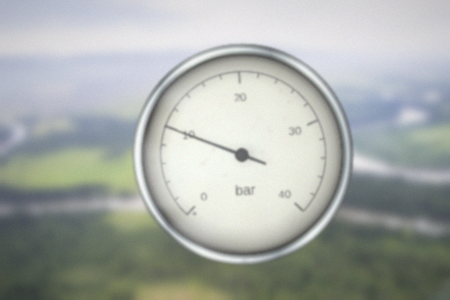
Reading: 10bar
